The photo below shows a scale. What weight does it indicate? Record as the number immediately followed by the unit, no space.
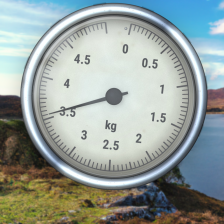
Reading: 3.55kg
